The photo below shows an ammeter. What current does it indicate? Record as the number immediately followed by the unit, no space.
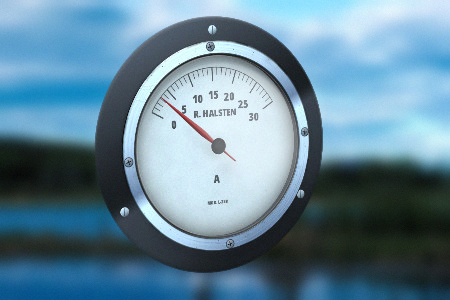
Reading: 3A
